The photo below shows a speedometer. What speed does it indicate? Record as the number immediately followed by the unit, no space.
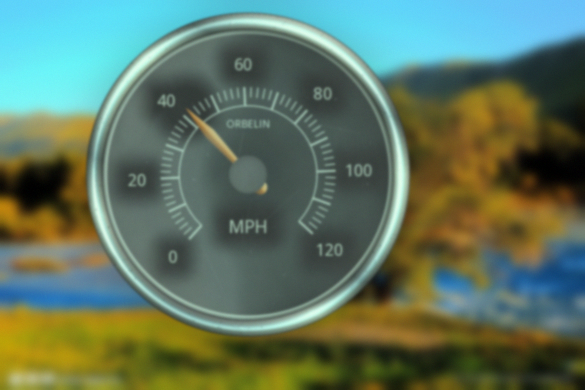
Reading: 42mph
